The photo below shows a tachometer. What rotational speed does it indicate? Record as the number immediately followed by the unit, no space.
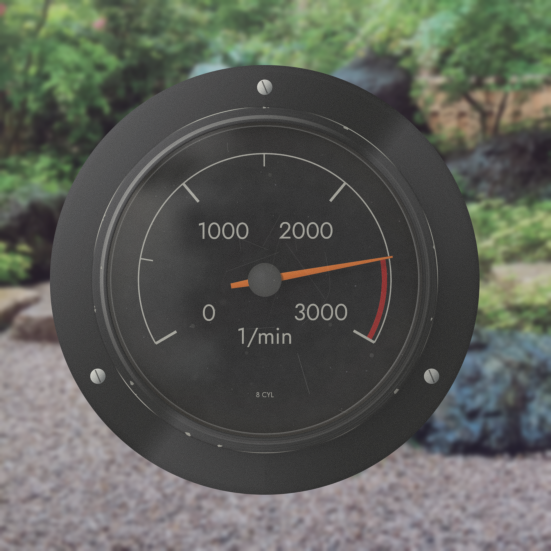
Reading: 2500rpm
